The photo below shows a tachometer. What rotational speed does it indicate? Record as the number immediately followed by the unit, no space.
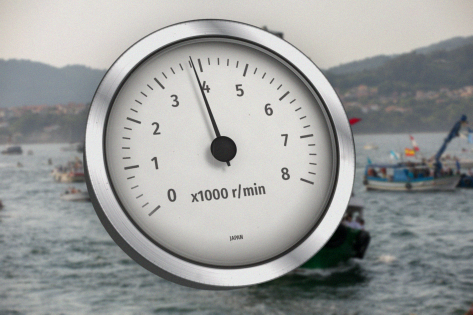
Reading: 3800rpm
